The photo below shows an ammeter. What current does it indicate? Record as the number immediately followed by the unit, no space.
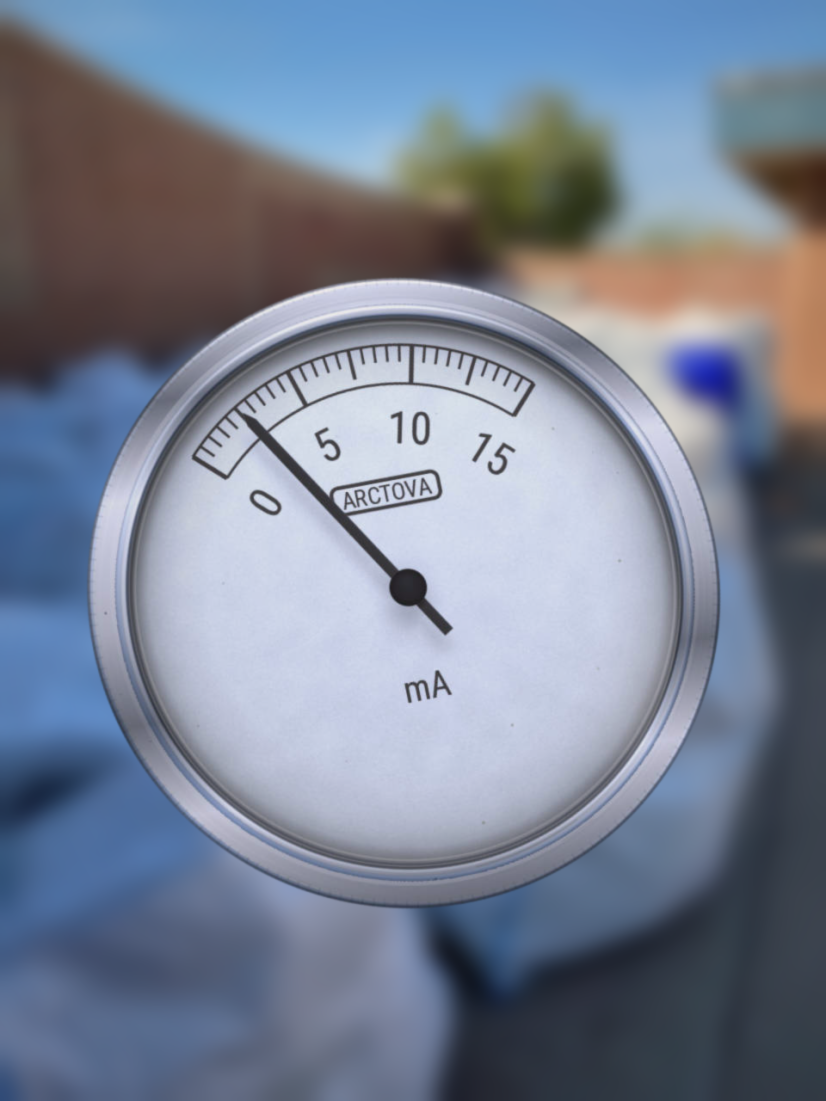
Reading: 2.5mA
